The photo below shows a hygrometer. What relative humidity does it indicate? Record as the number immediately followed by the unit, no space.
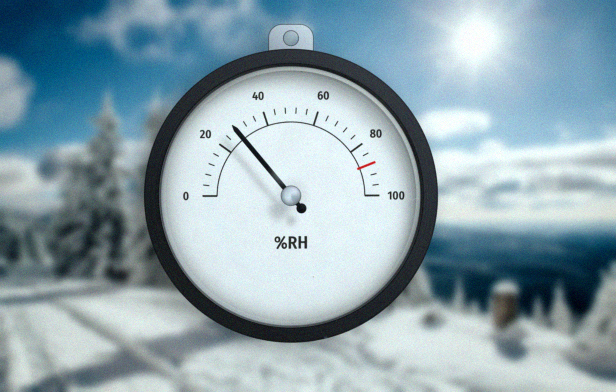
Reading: 28%
